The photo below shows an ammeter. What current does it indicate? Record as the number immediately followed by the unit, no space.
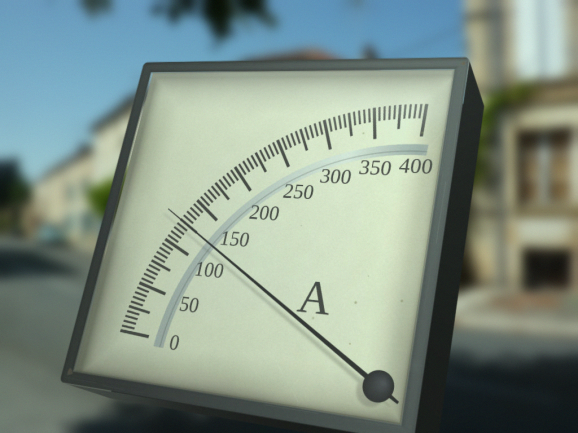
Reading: 125A
